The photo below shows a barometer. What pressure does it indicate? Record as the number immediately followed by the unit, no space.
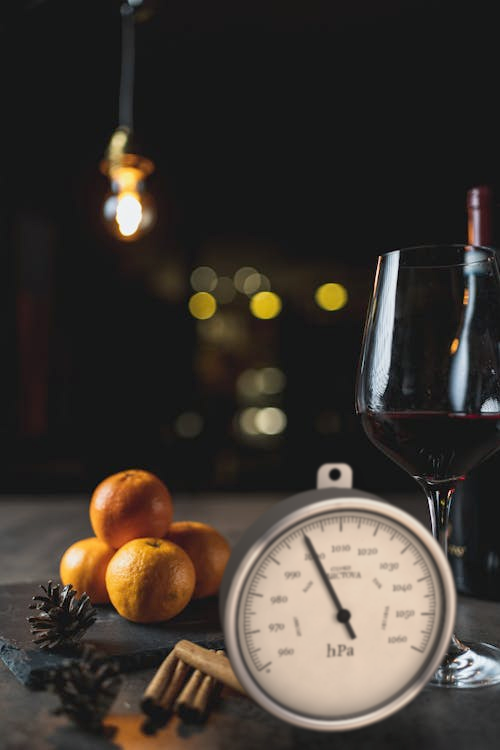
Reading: 1000hPa
